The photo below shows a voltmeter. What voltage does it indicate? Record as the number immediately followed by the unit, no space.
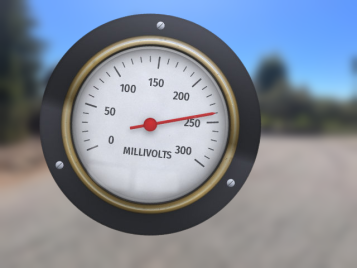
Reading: 240mV
